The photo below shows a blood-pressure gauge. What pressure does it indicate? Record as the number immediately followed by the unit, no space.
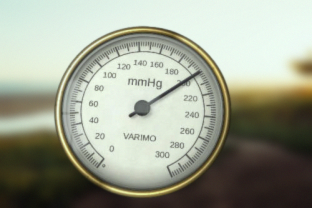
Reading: 200mmHg
